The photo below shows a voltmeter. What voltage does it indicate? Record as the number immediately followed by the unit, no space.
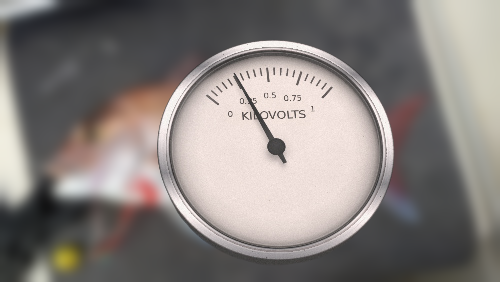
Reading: 0.25kV
